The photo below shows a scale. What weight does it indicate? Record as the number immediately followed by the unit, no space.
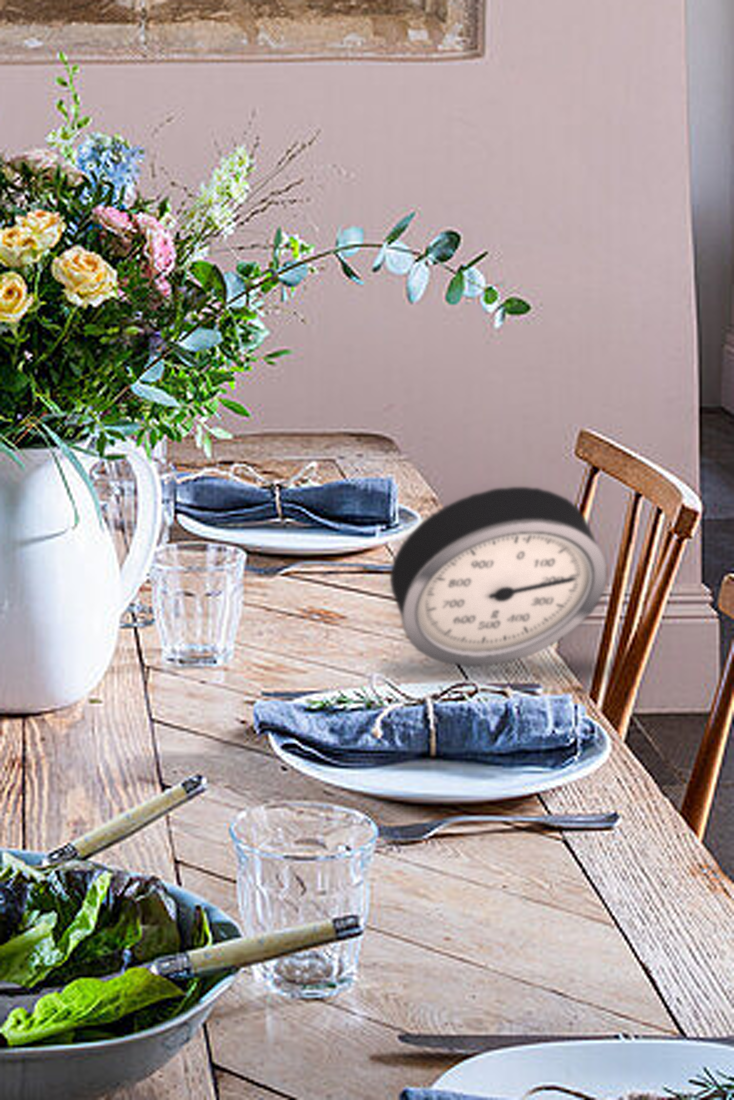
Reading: 200g
